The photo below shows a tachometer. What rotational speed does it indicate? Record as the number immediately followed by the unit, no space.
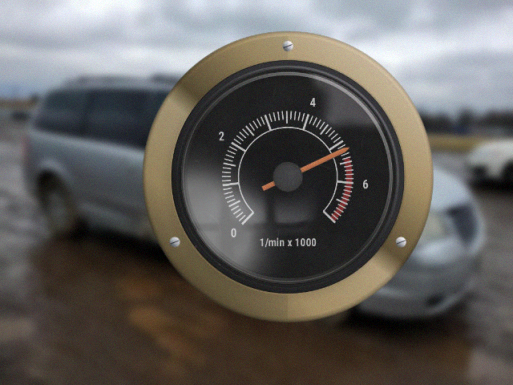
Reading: 5200rpm
